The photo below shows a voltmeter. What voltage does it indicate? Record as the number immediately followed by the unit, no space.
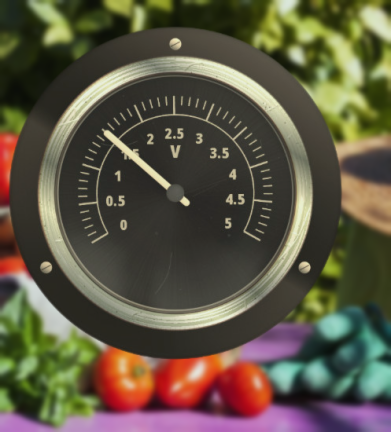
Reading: 1.5V
